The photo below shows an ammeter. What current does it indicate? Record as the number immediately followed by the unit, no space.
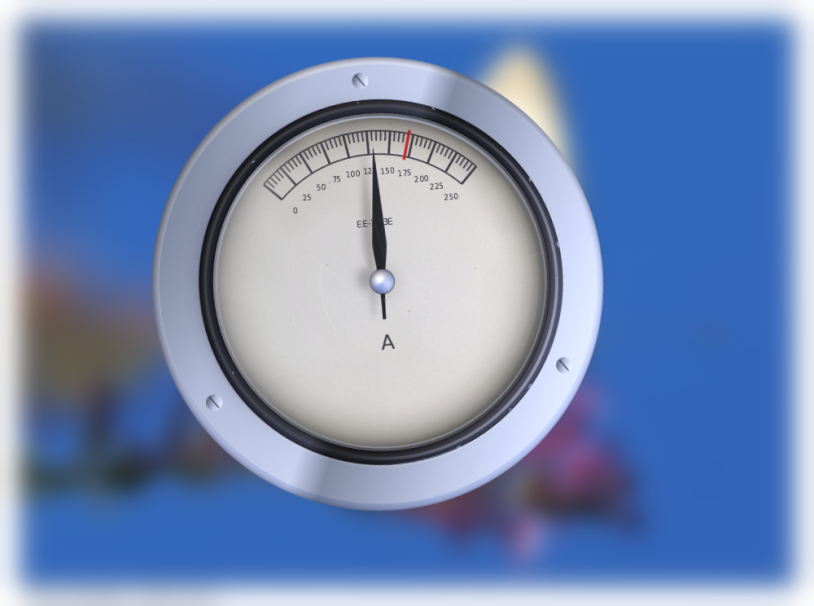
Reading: 130A
